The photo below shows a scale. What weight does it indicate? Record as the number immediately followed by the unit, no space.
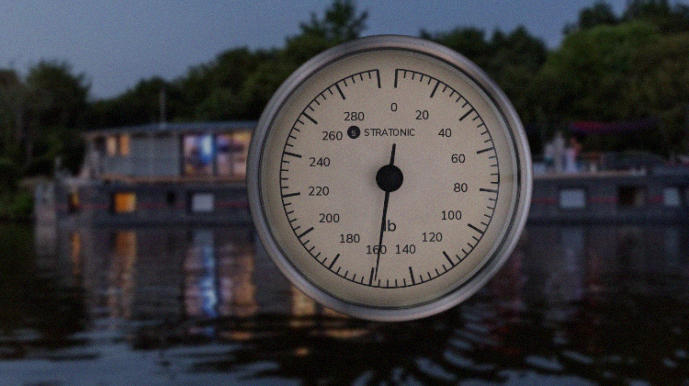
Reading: 158lb
